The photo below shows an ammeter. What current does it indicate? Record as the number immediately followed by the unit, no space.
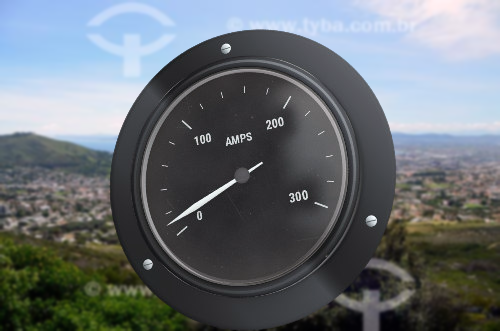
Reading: 10A
